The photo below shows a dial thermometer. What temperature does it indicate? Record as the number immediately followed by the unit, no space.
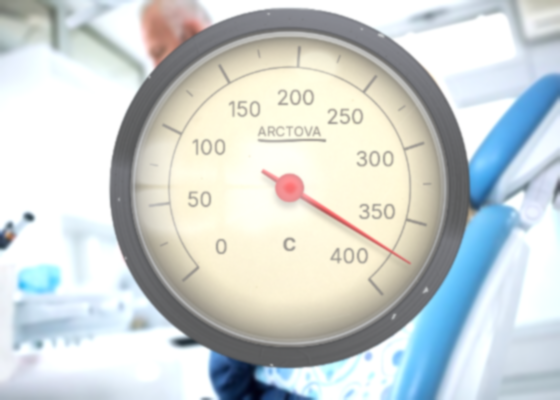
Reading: 375°C
